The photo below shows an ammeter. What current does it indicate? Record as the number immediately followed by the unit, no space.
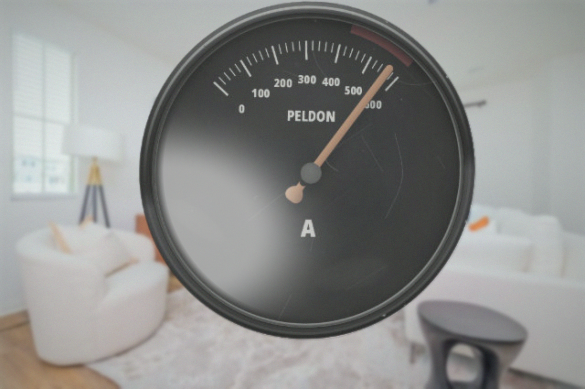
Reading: 560A
